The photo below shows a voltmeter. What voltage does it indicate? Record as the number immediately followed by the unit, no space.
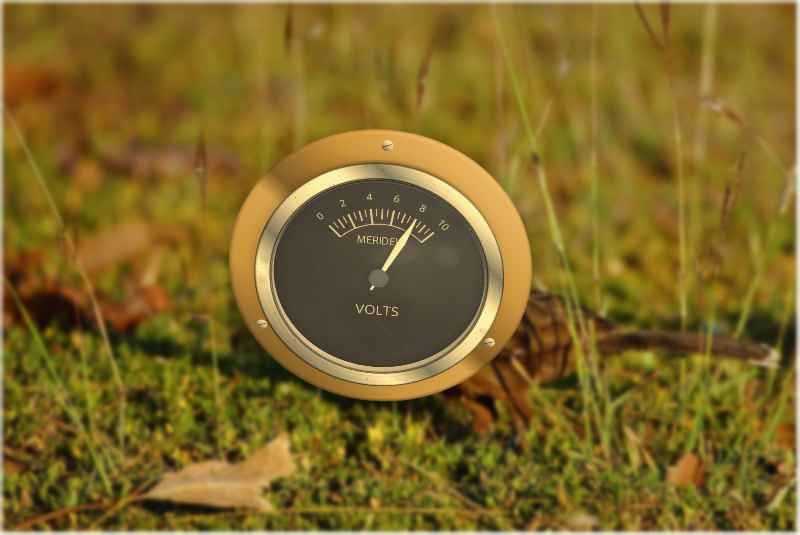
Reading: 8V
